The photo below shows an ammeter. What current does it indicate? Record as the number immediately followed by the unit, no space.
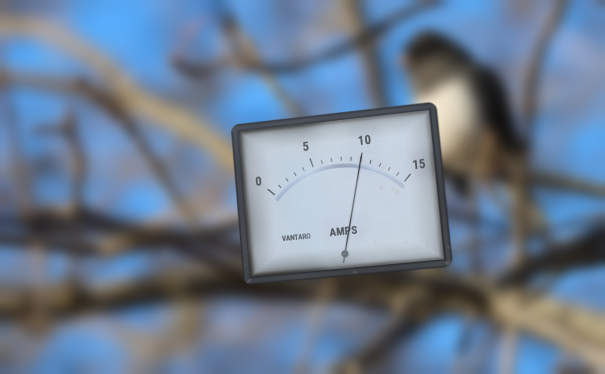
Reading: 10A
